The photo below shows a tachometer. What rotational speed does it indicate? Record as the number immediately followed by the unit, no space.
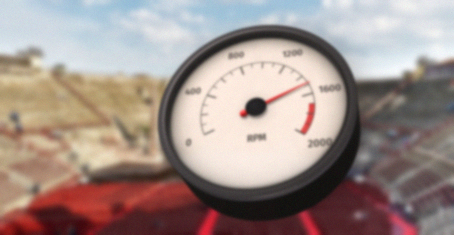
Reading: 1500rpm
